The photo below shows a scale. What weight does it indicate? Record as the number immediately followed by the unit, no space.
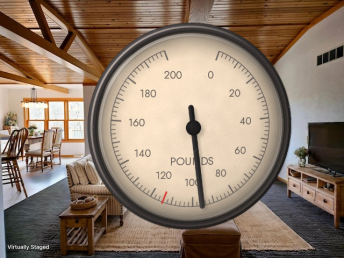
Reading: 96lb
